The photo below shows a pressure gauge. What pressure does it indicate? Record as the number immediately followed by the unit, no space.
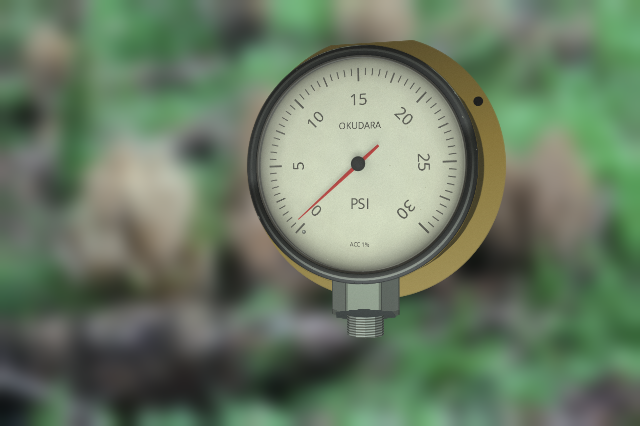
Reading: 0.5psi
